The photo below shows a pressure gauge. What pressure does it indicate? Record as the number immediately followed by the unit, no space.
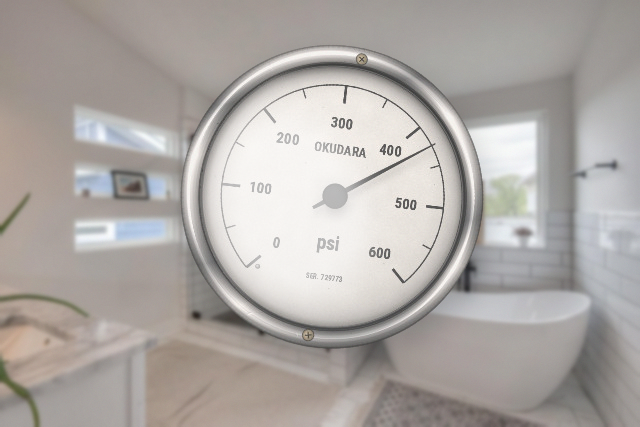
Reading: 425psi
